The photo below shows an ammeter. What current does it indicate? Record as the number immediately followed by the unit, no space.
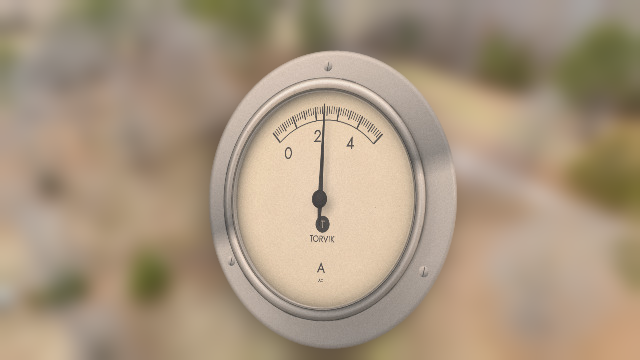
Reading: 2.5A
